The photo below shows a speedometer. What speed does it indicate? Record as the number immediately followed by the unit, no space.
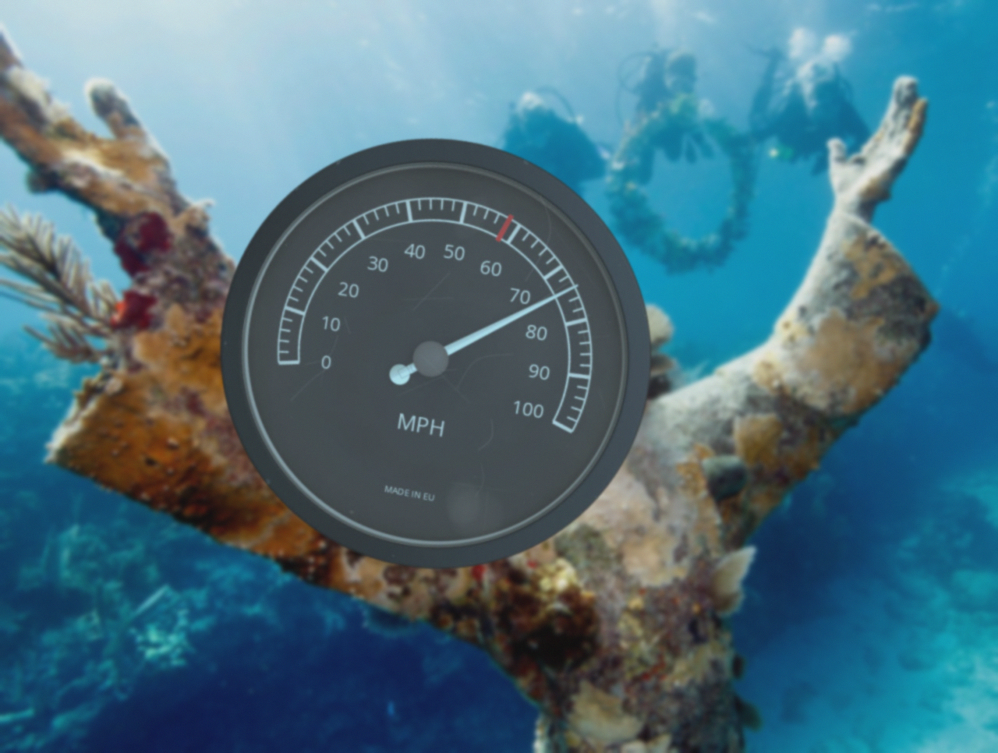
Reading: 74mph
